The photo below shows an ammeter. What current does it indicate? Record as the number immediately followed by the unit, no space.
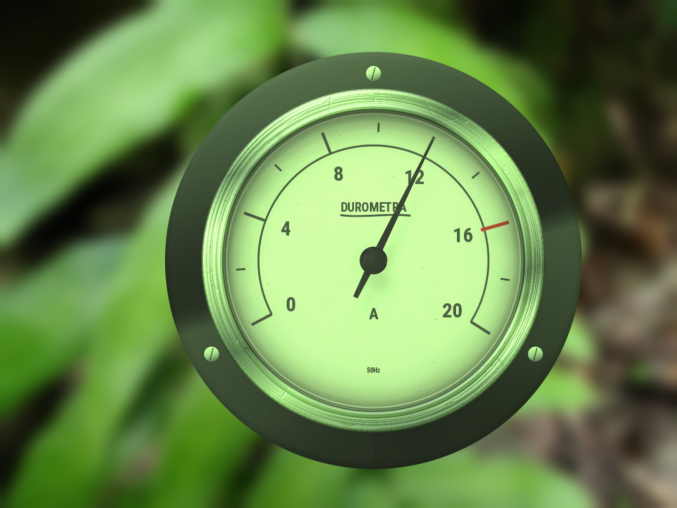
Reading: 12A
